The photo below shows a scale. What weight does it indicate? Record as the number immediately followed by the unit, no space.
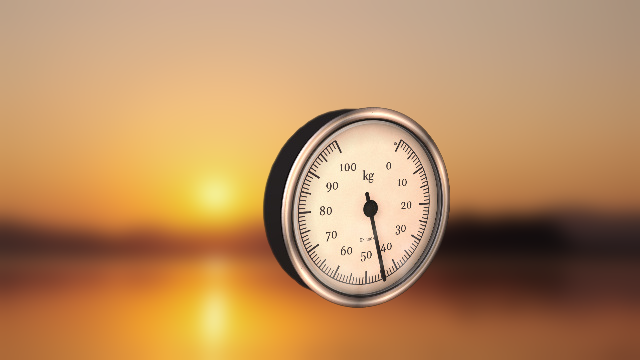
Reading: 45kg
